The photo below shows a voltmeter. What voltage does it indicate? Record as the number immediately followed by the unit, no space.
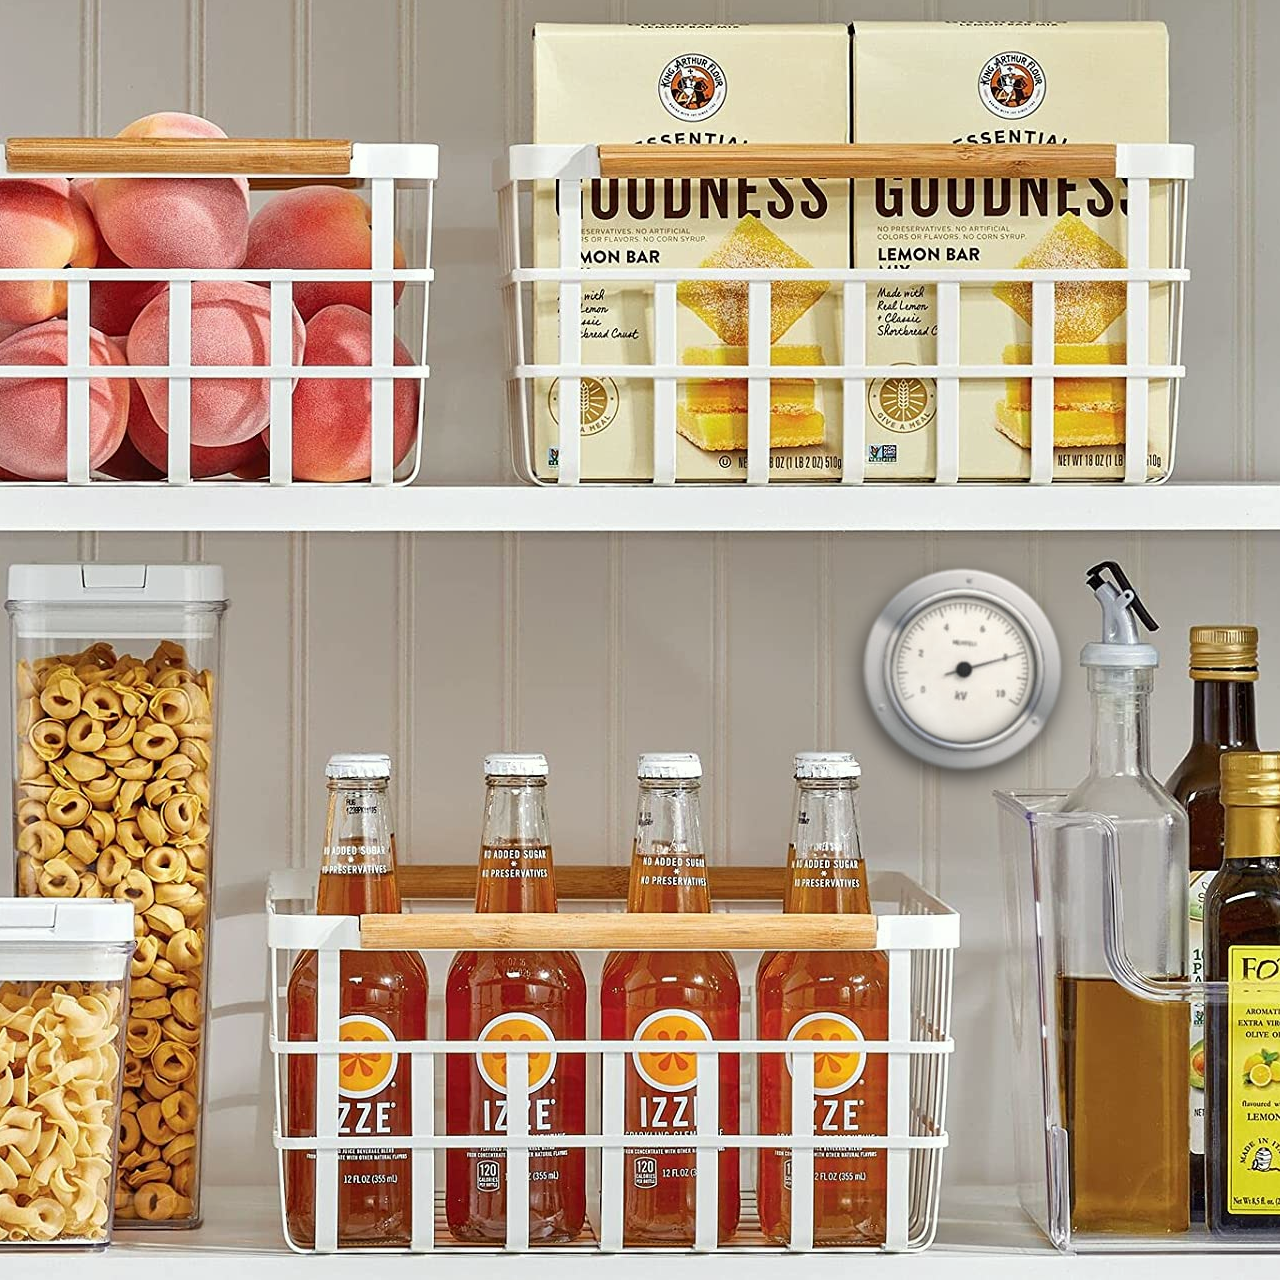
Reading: 8kV
